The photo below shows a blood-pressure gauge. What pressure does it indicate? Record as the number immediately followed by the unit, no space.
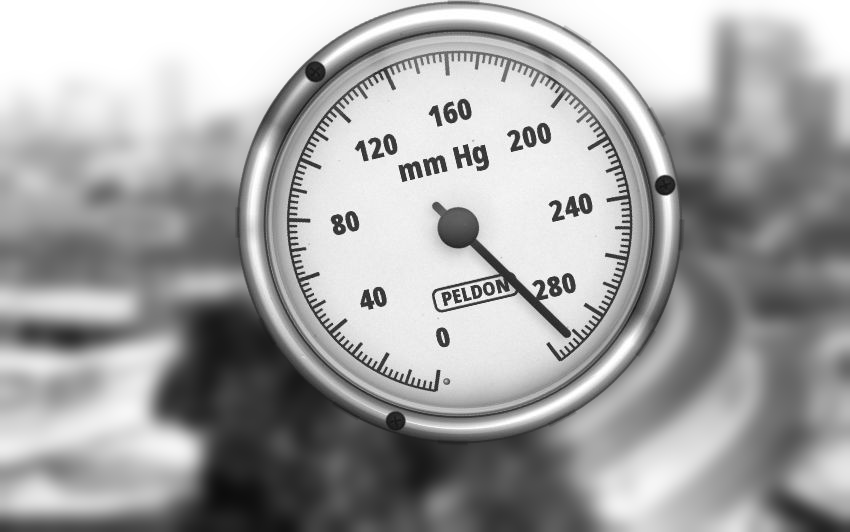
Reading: 292mmHg
